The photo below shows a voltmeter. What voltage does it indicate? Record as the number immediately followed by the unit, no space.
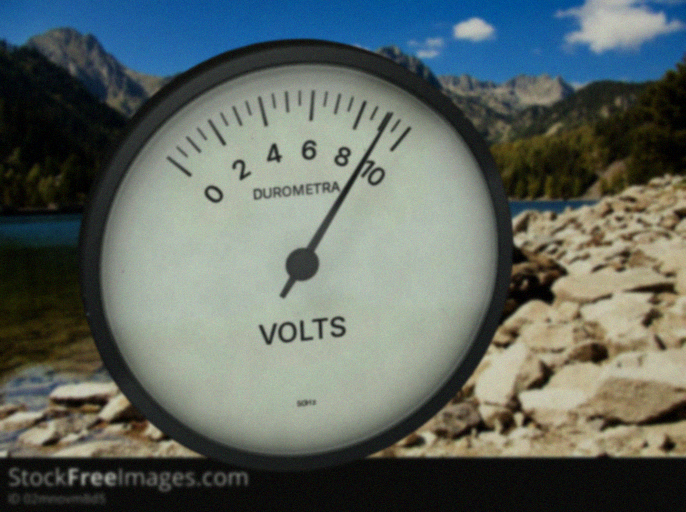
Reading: 9V
